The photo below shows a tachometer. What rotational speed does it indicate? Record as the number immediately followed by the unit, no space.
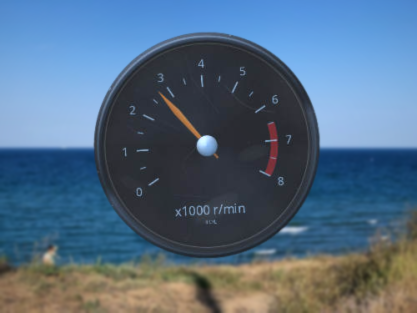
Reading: 2750rpm
